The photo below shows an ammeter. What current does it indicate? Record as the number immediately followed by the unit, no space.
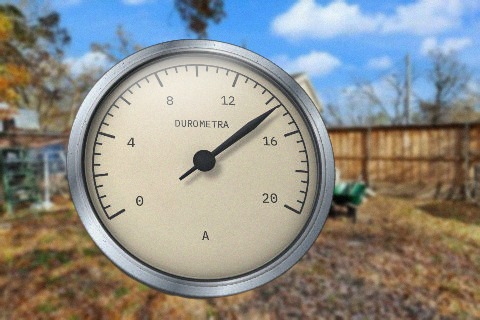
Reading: 14.5A
